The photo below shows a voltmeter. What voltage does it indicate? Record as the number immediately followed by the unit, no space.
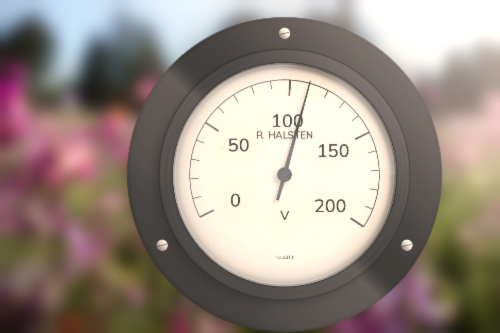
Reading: 110V
